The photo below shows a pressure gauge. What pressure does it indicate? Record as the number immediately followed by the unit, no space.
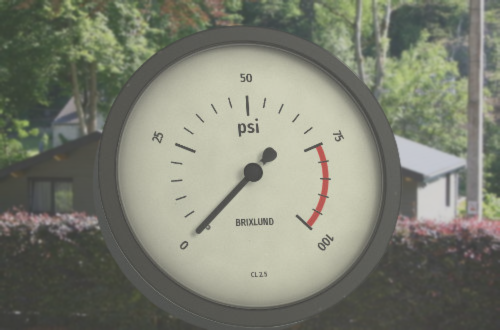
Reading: 0psi
